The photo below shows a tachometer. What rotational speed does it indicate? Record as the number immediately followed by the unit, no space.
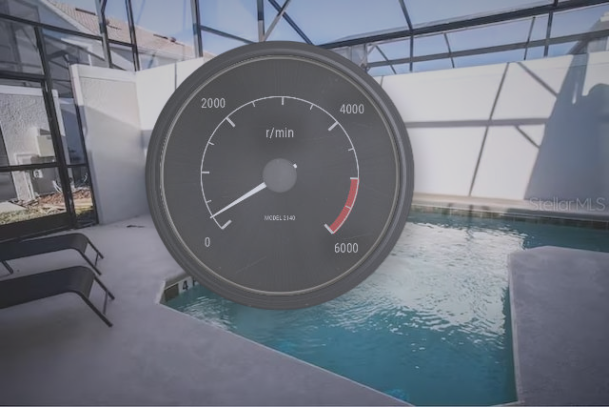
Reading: 250rpm
